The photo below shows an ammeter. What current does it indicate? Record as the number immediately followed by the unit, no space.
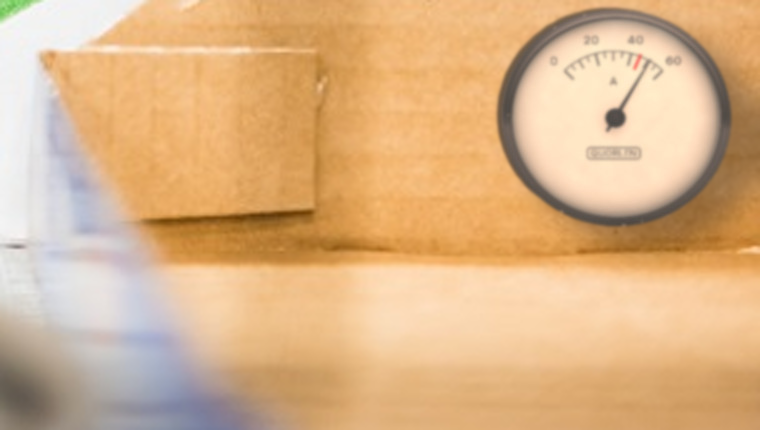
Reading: 50A
